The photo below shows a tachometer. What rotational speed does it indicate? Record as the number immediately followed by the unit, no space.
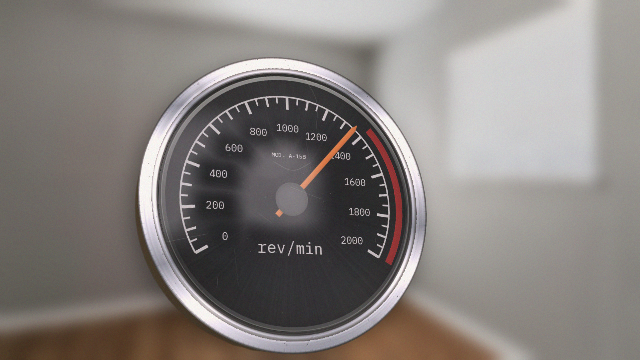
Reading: 1350rpm
